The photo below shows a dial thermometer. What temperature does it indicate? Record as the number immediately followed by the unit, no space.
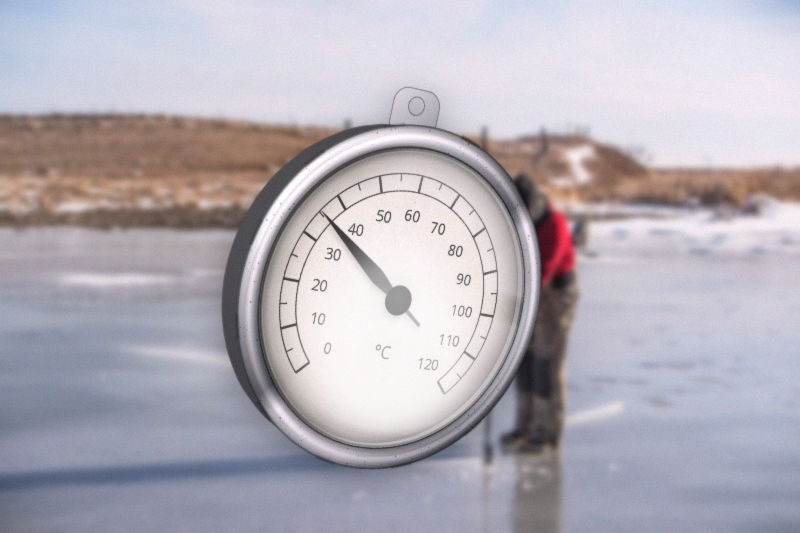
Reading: 35°C
